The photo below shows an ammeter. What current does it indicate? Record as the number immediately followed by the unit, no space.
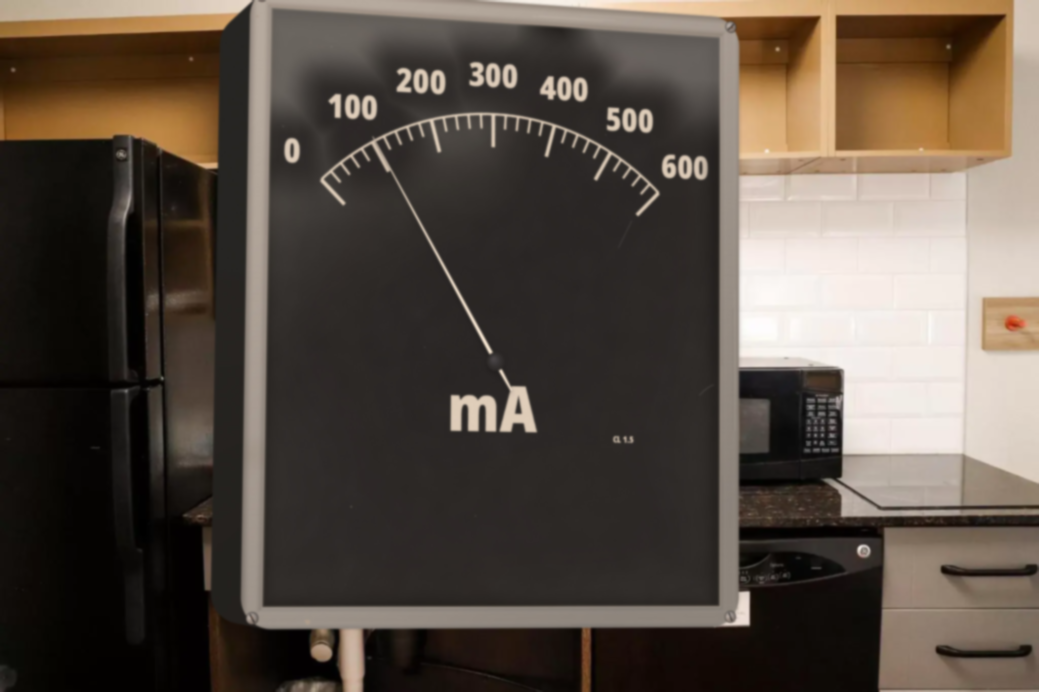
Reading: 100mA
